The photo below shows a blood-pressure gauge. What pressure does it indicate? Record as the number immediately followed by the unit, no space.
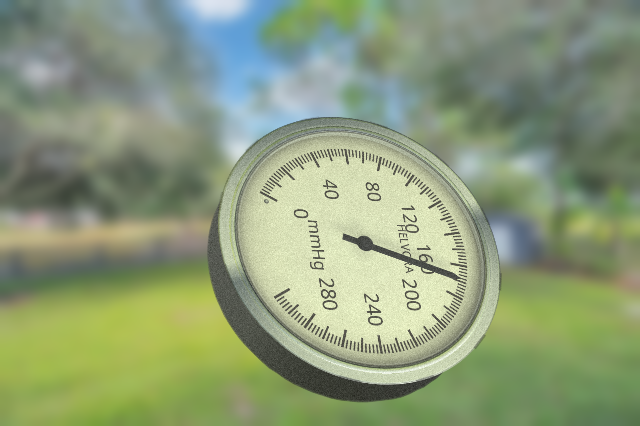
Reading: 170mmHg
